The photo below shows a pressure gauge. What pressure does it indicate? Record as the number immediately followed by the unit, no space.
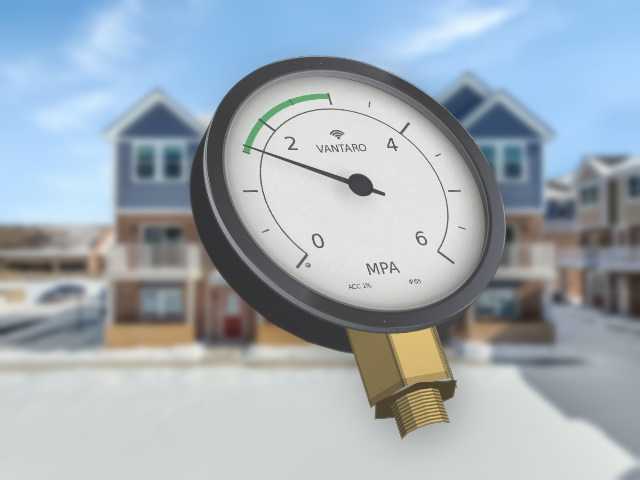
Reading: 1.5MPa
